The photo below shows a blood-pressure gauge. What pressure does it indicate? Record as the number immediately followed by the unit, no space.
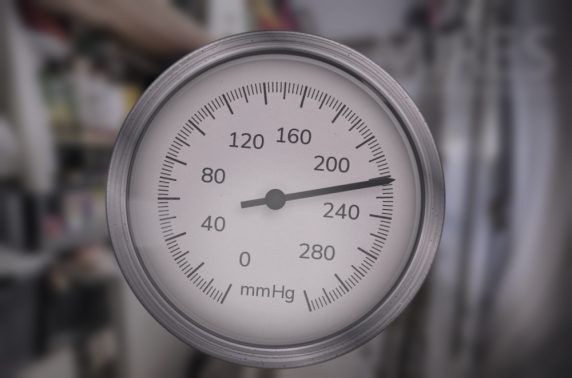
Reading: 222mmHg
